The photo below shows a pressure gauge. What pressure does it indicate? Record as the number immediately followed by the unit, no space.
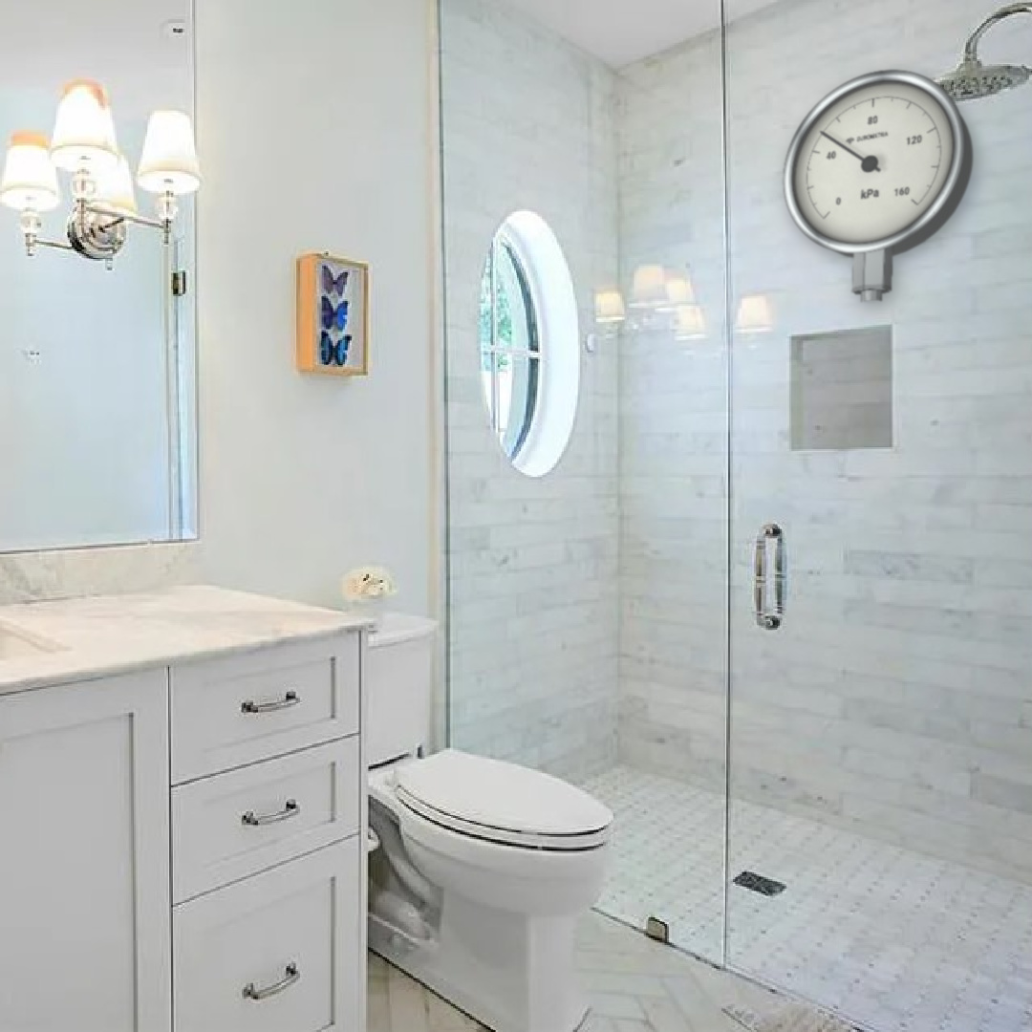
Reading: 50kPa
